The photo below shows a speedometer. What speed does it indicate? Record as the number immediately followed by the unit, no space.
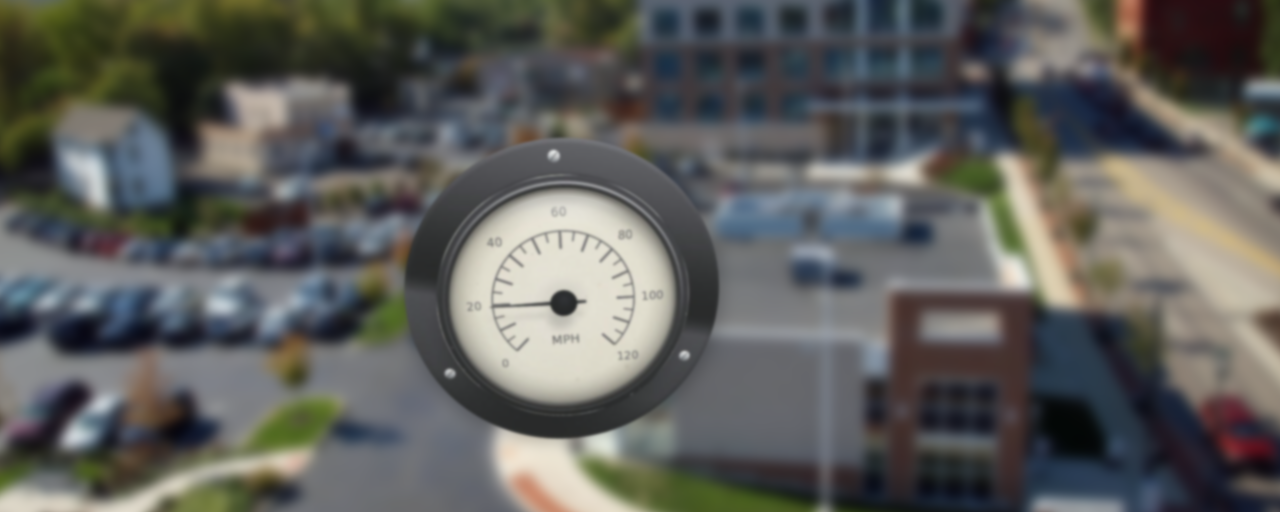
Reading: 20mph
